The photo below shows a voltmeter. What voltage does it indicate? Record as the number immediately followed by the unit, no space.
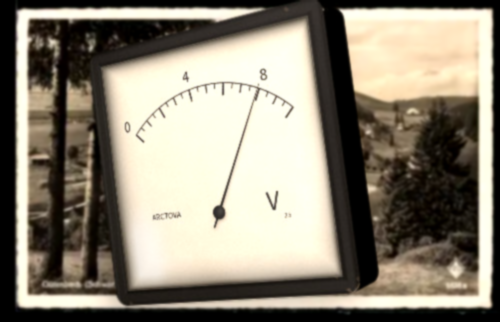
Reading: 8V
